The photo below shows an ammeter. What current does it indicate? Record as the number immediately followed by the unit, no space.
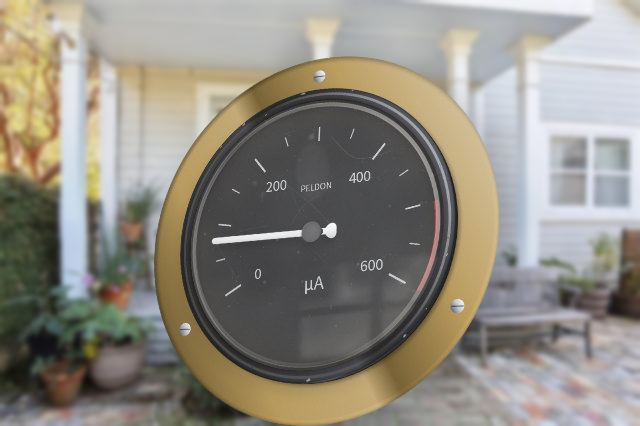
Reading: 75µA
